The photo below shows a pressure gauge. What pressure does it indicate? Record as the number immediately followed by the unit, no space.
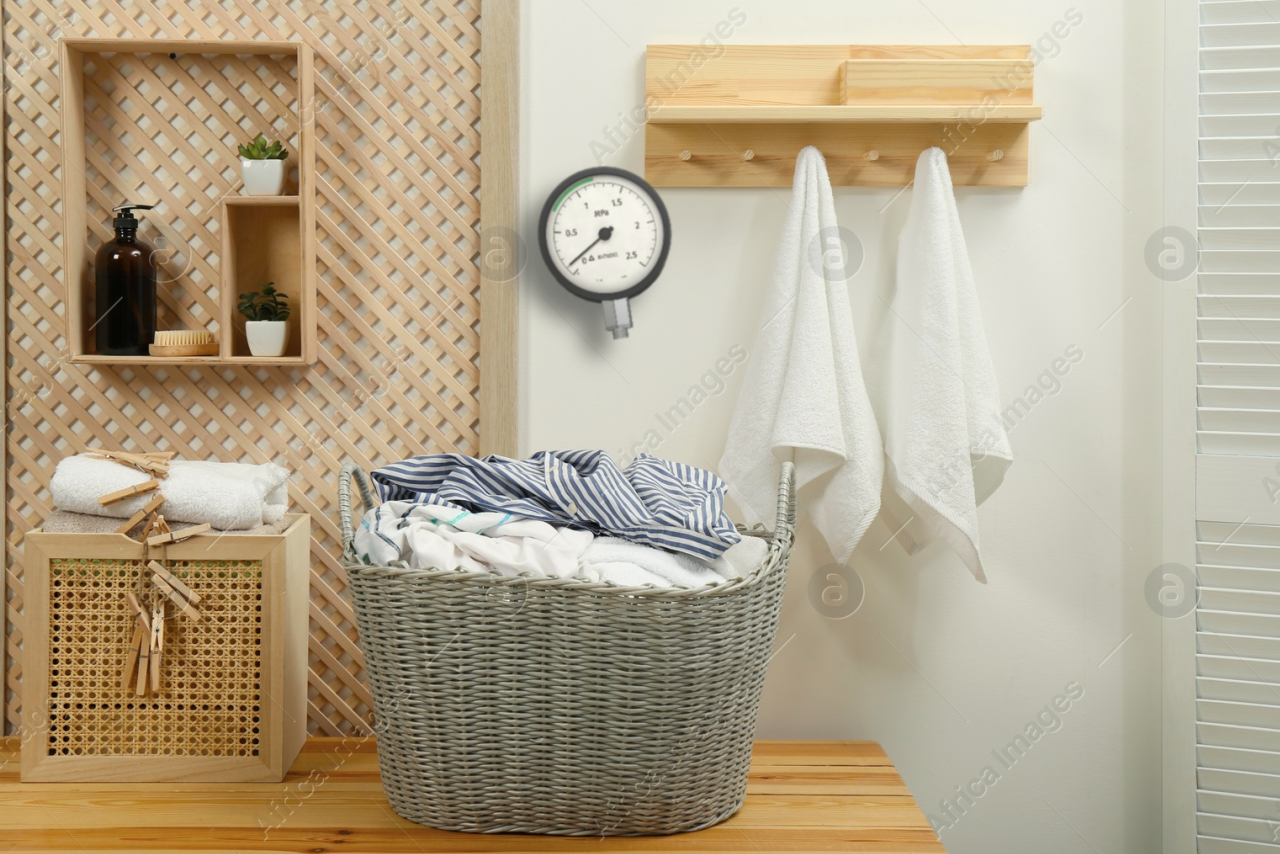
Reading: 0.1MPa
